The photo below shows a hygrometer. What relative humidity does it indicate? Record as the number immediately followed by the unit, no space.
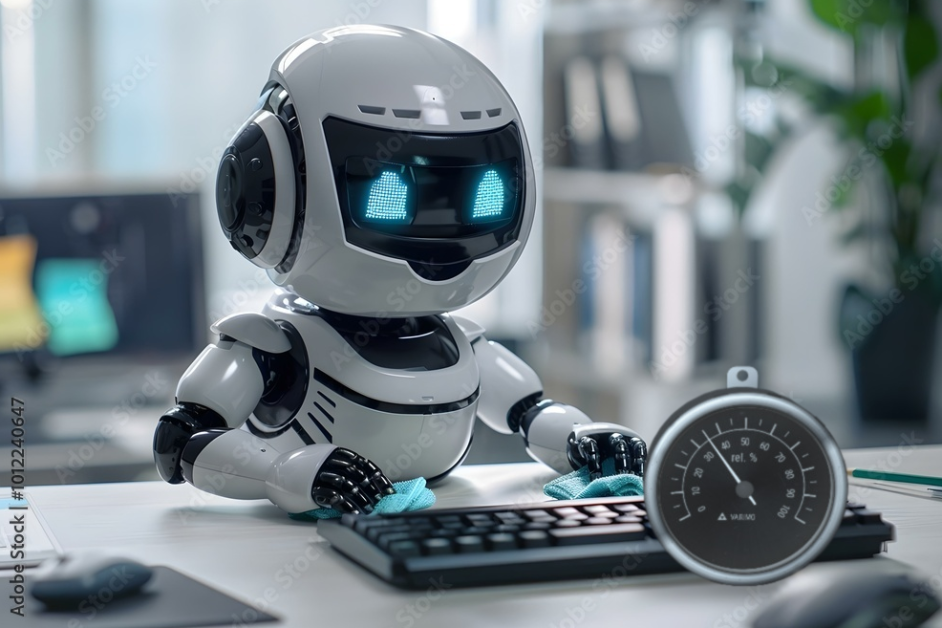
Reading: 35%
